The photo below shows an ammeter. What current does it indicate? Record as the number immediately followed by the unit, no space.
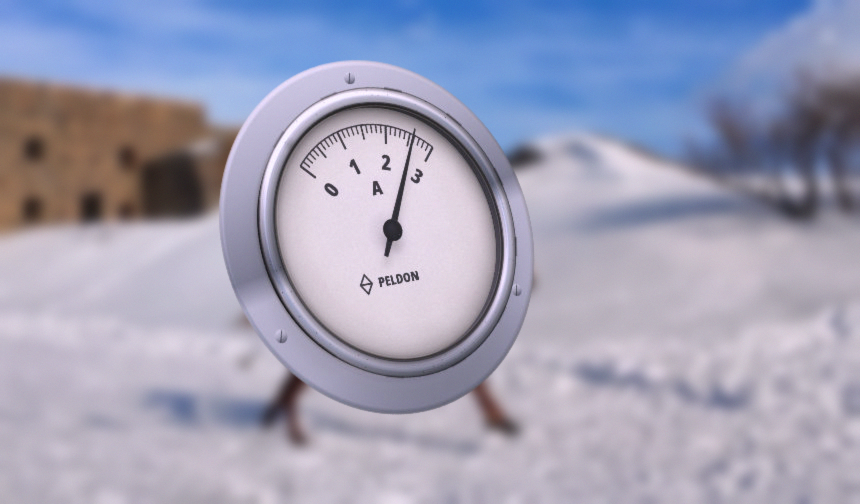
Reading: 2.5A
